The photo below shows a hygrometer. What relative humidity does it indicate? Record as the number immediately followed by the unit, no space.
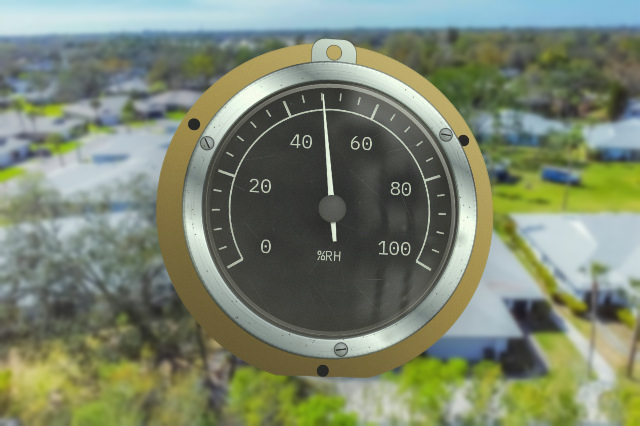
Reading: 48%
